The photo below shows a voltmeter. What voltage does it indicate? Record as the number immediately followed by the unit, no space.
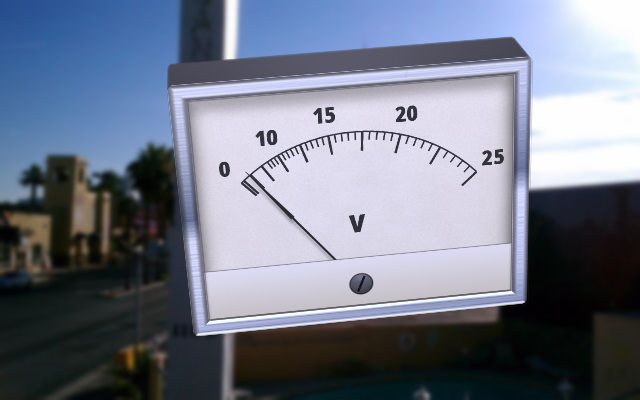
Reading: 5V
